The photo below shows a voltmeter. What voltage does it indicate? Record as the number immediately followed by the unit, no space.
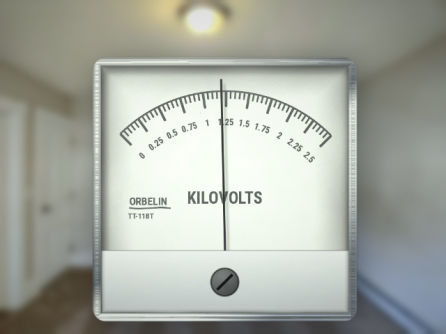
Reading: 1.2kV
